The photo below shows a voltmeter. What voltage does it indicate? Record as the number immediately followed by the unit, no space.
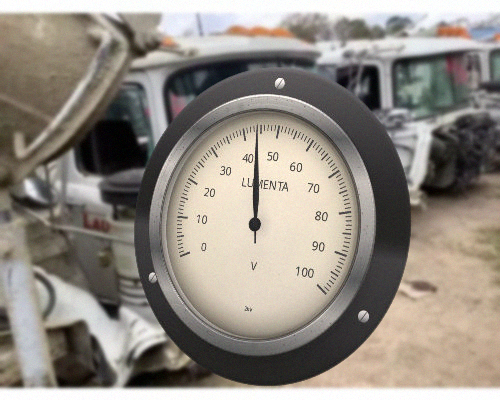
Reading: 45V
